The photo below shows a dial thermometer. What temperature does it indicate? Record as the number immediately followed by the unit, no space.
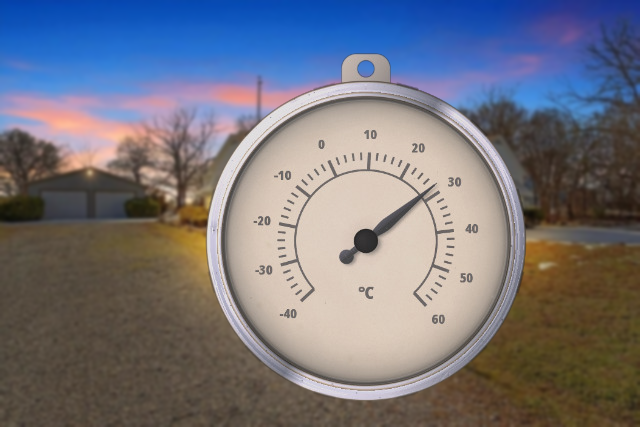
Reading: 28°C
